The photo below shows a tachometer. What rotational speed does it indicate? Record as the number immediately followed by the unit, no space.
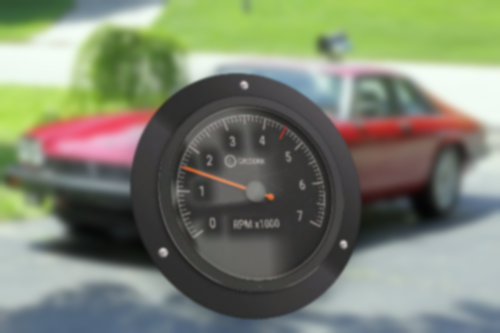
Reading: 1500rpm
